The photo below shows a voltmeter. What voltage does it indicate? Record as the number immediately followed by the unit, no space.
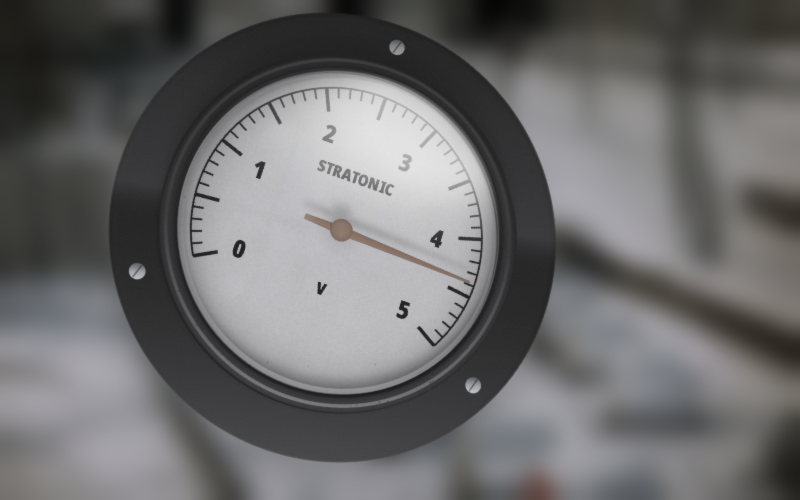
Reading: 4.4V
